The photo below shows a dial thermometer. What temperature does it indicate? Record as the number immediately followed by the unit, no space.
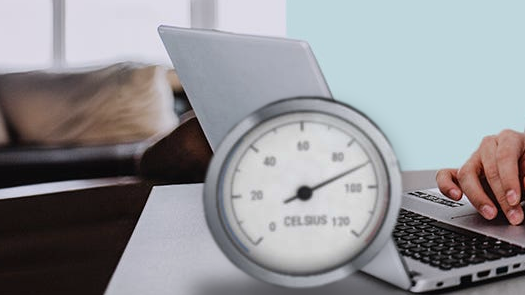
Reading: 90°C
